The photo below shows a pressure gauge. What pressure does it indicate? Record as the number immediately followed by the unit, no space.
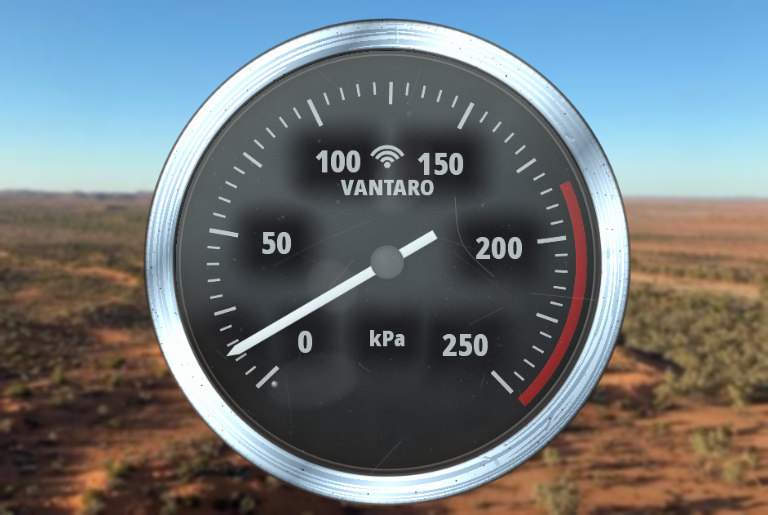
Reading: 12.5kPa
